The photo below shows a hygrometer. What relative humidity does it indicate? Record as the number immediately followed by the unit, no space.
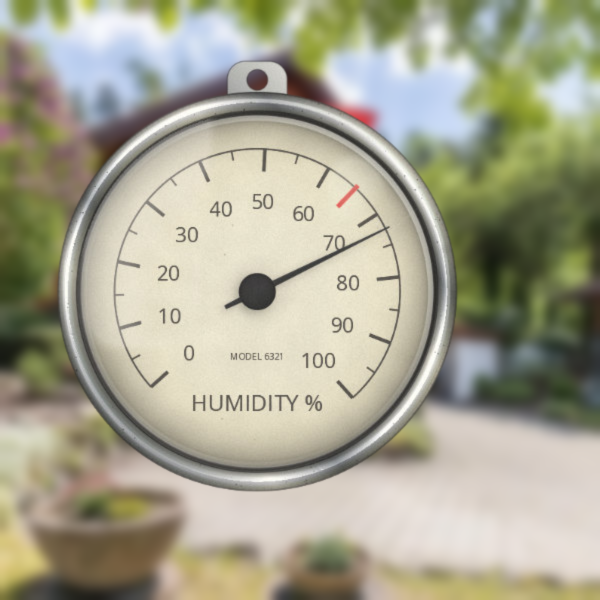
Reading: 72.5%
